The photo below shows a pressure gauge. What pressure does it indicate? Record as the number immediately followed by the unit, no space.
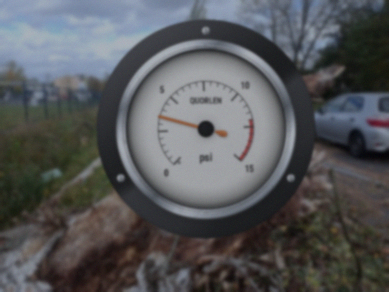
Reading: 3.5psi
